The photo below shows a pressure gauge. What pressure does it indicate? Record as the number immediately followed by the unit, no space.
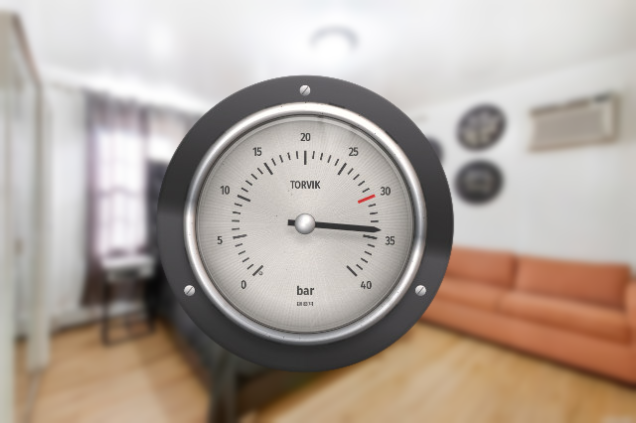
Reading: 34bar
